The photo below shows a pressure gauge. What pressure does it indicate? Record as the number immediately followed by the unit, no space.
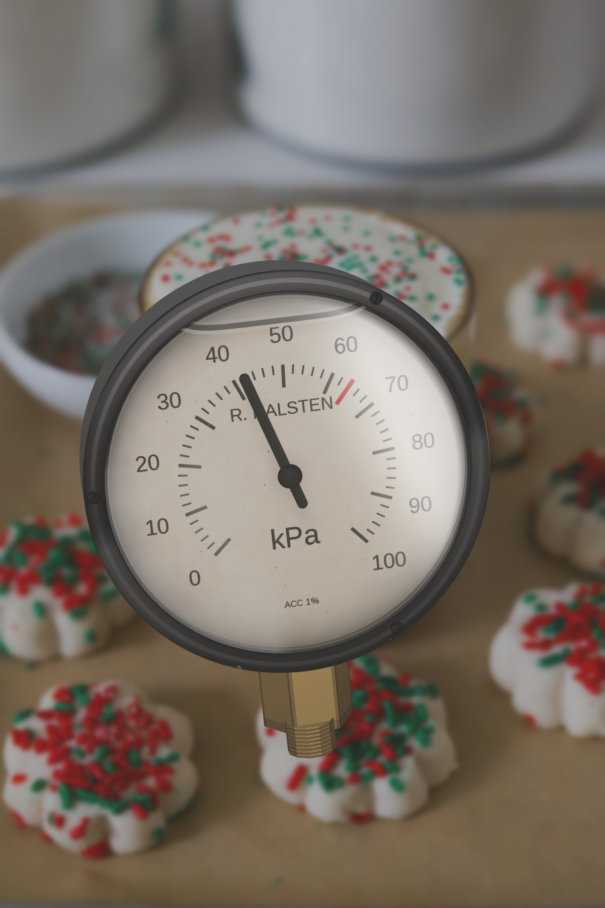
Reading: 42kPa
